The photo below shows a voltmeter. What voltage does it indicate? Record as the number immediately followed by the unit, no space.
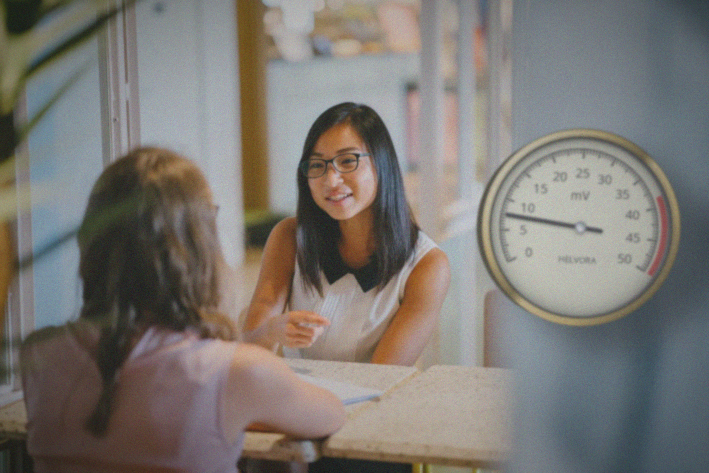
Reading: 7.5mV
